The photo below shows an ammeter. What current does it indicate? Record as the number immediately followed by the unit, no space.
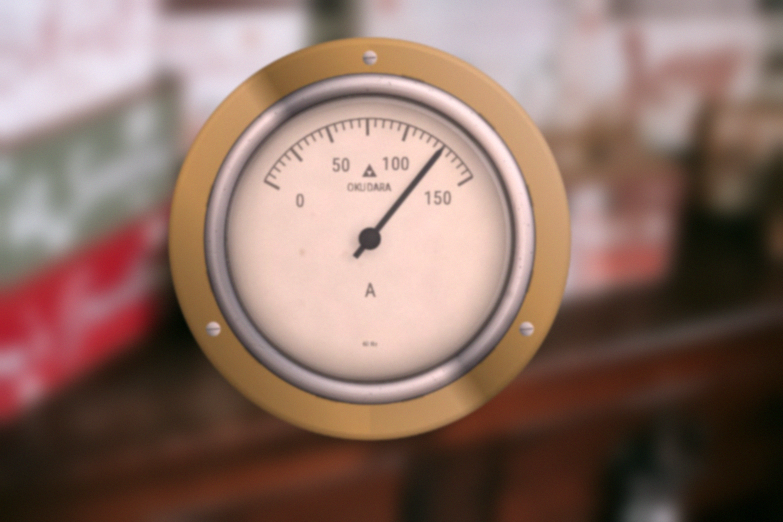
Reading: 125A
